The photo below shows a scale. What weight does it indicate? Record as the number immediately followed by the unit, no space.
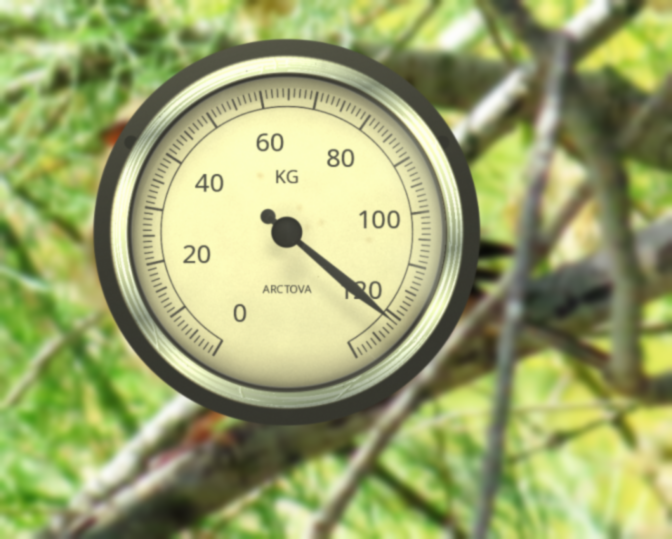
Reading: 121kg
